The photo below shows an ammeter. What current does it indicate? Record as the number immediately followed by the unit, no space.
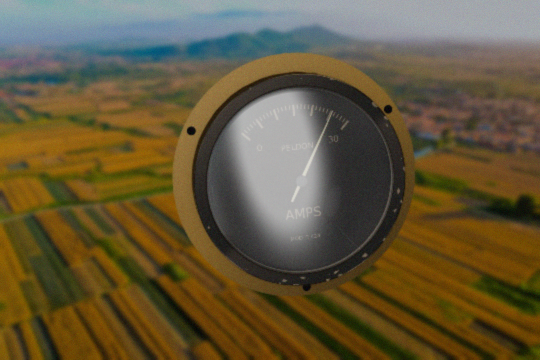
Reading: 25A
